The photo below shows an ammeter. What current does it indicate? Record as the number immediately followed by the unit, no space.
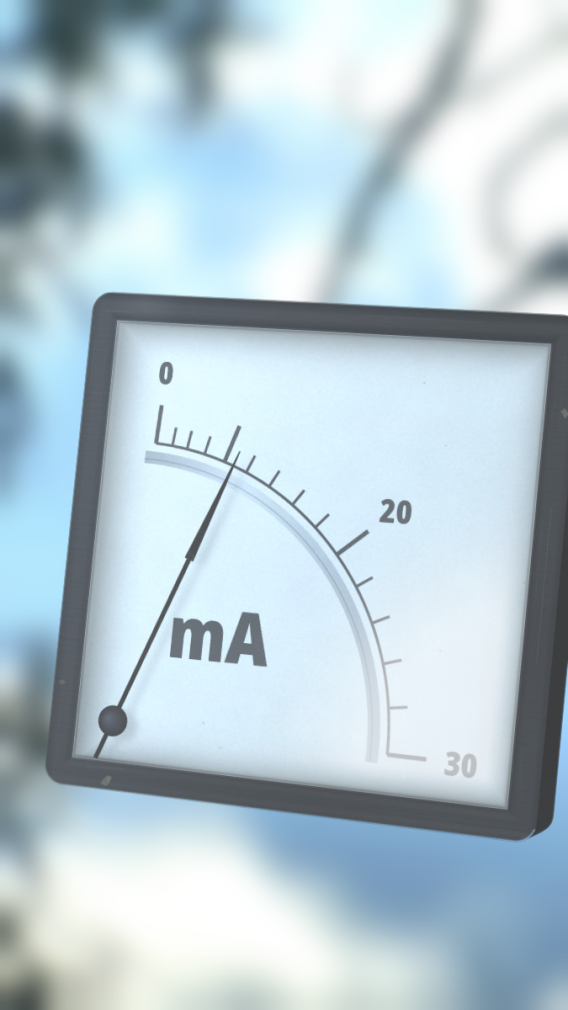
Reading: 11mA
